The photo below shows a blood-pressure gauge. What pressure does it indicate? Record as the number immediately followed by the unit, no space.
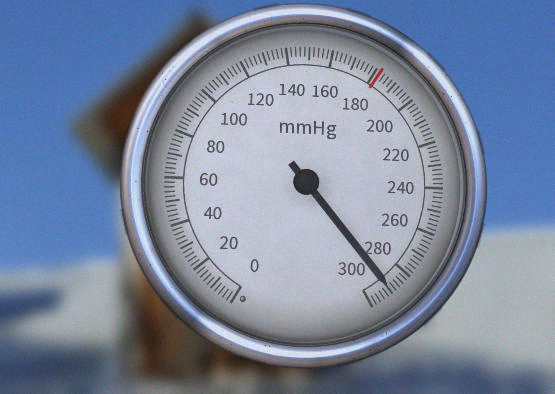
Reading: 290mmHg
